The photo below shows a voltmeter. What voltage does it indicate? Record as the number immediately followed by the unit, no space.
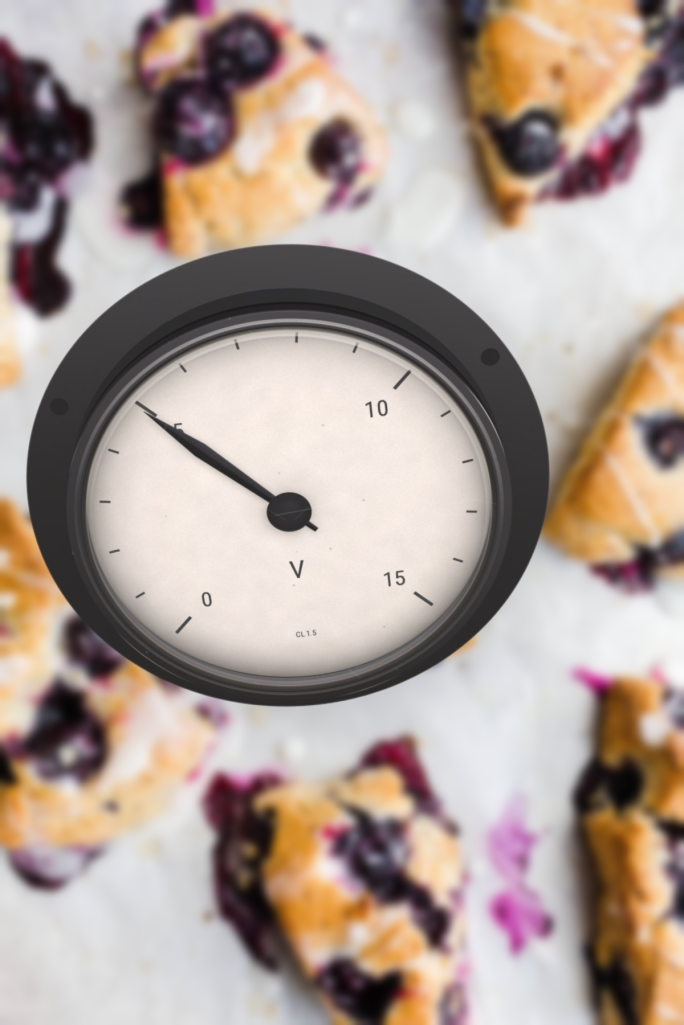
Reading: 5V
